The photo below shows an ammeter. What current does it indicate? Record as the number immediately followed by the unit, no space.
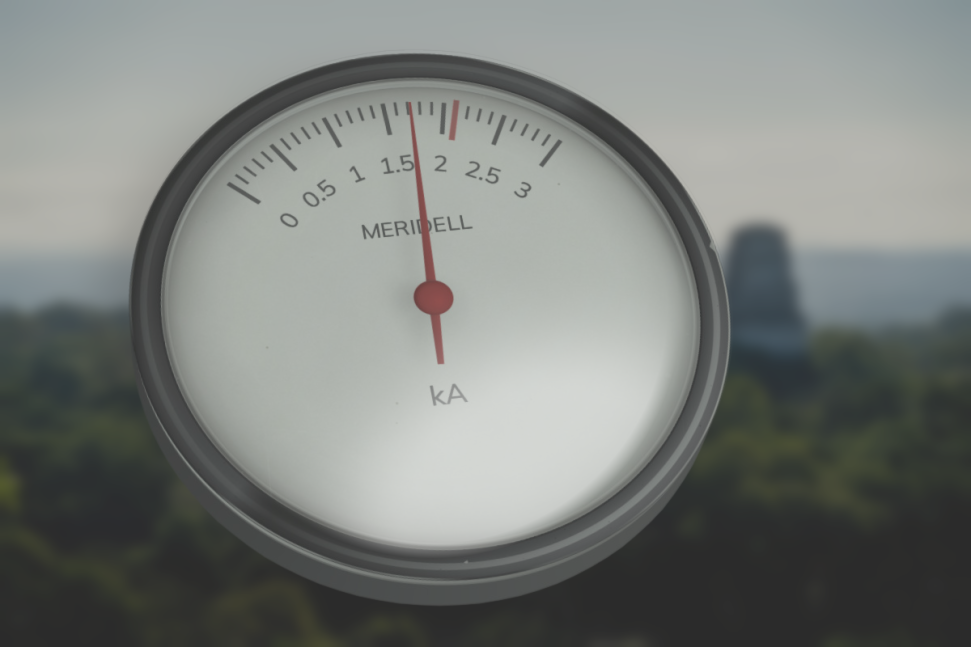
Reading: 1.7kA
